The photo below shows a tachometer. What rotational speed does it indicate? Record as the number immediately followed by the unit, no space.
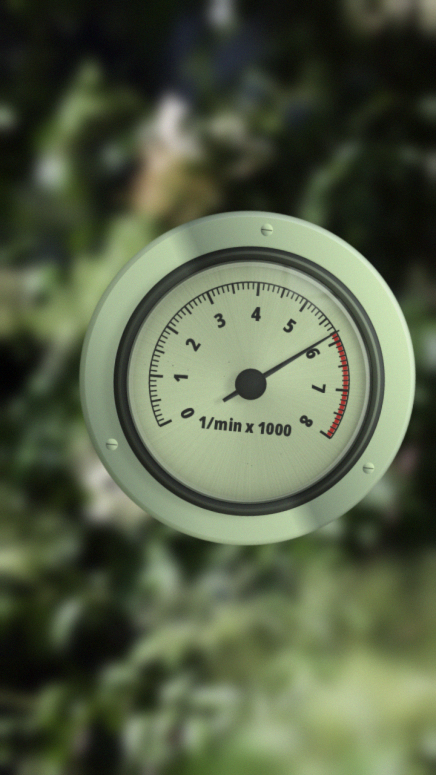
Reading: 5800rpm
